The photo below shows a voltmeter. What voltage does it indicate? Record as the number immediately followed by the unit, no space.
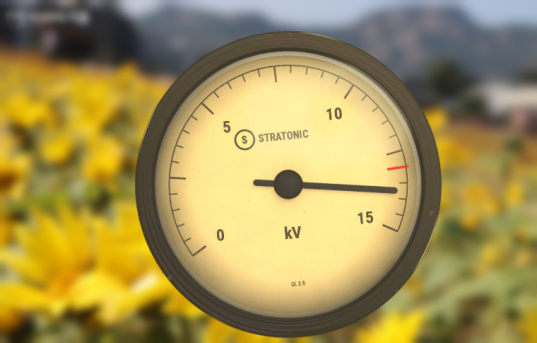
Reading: 13.75kV
